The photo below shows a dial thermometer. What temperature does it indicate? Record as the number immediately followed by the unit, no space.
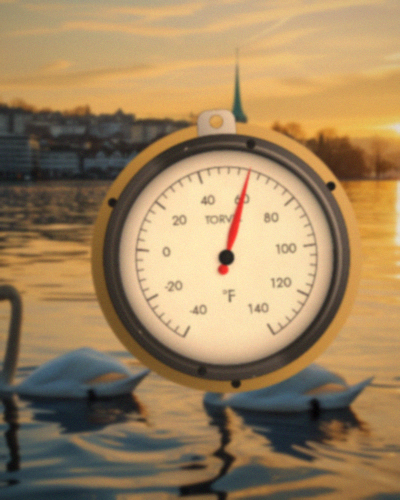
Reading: 60°F
